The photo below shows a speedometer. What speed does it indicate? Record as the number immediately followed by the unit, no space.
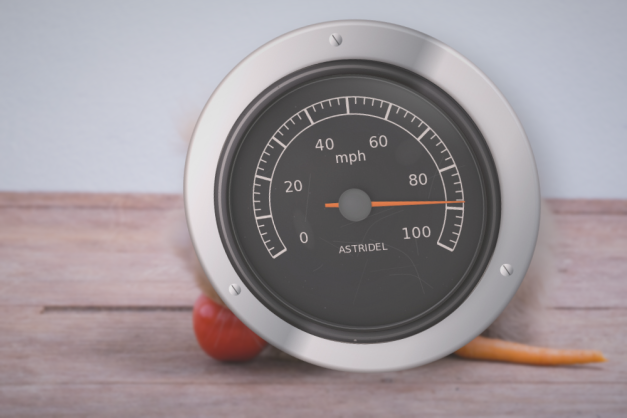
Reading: 88mph
